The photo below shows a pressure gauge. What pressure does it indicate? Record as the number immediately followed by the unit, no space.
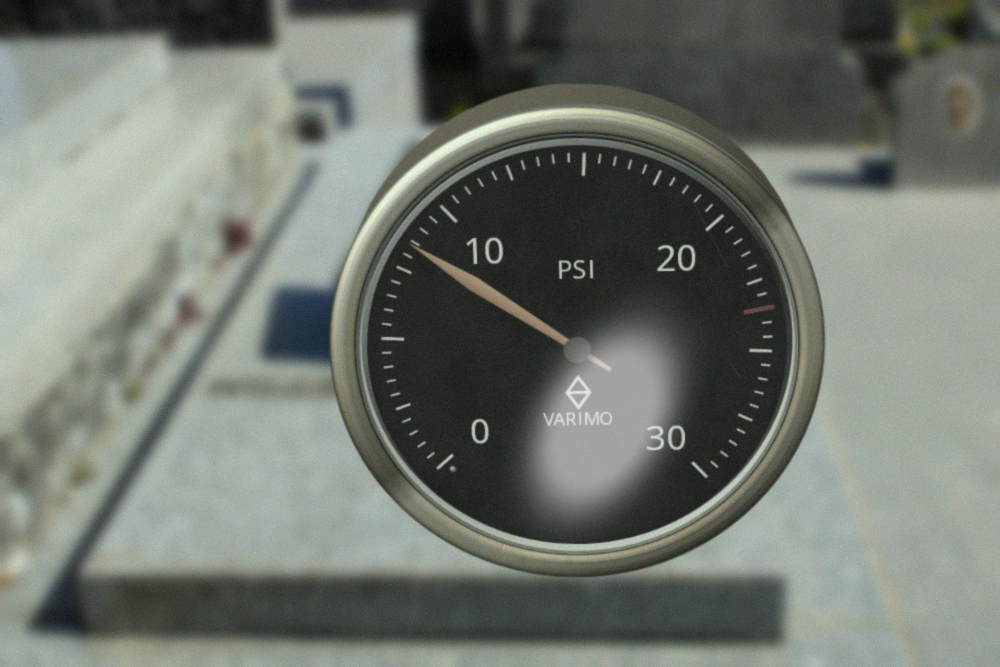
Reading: 8.5psi
